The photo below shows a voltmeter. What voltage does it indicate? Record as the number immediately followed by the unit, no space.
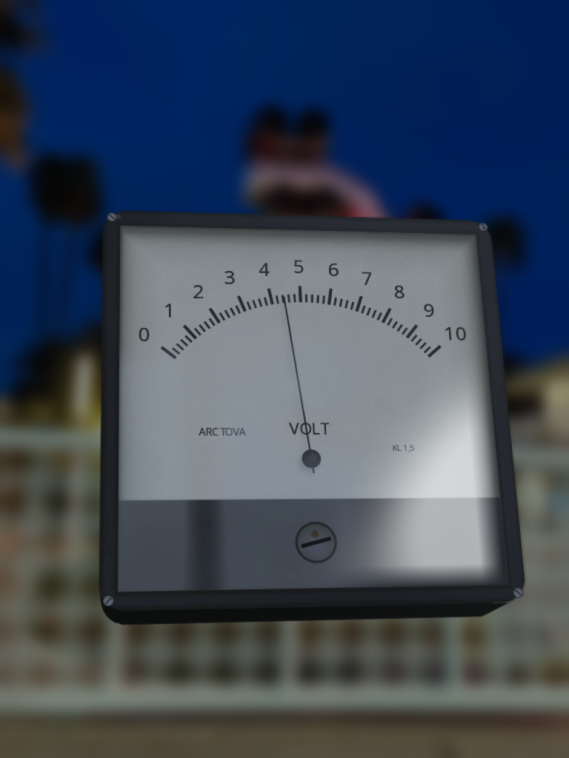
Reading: 4.4V
